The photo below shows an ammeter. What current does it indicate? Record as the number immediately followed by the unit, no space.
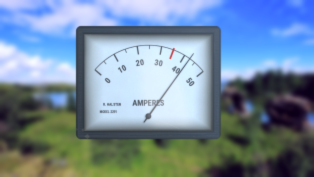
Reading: 42.5A
